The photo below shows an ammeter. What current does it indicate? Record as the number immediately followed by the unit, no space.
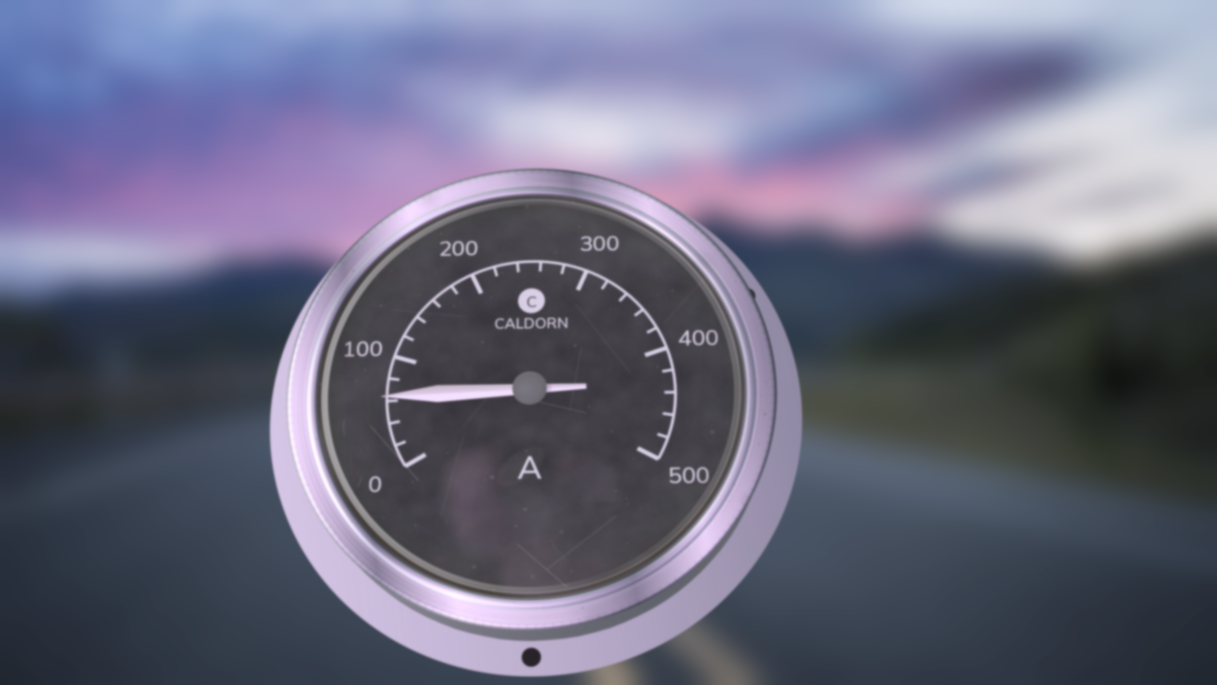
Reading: 60A
